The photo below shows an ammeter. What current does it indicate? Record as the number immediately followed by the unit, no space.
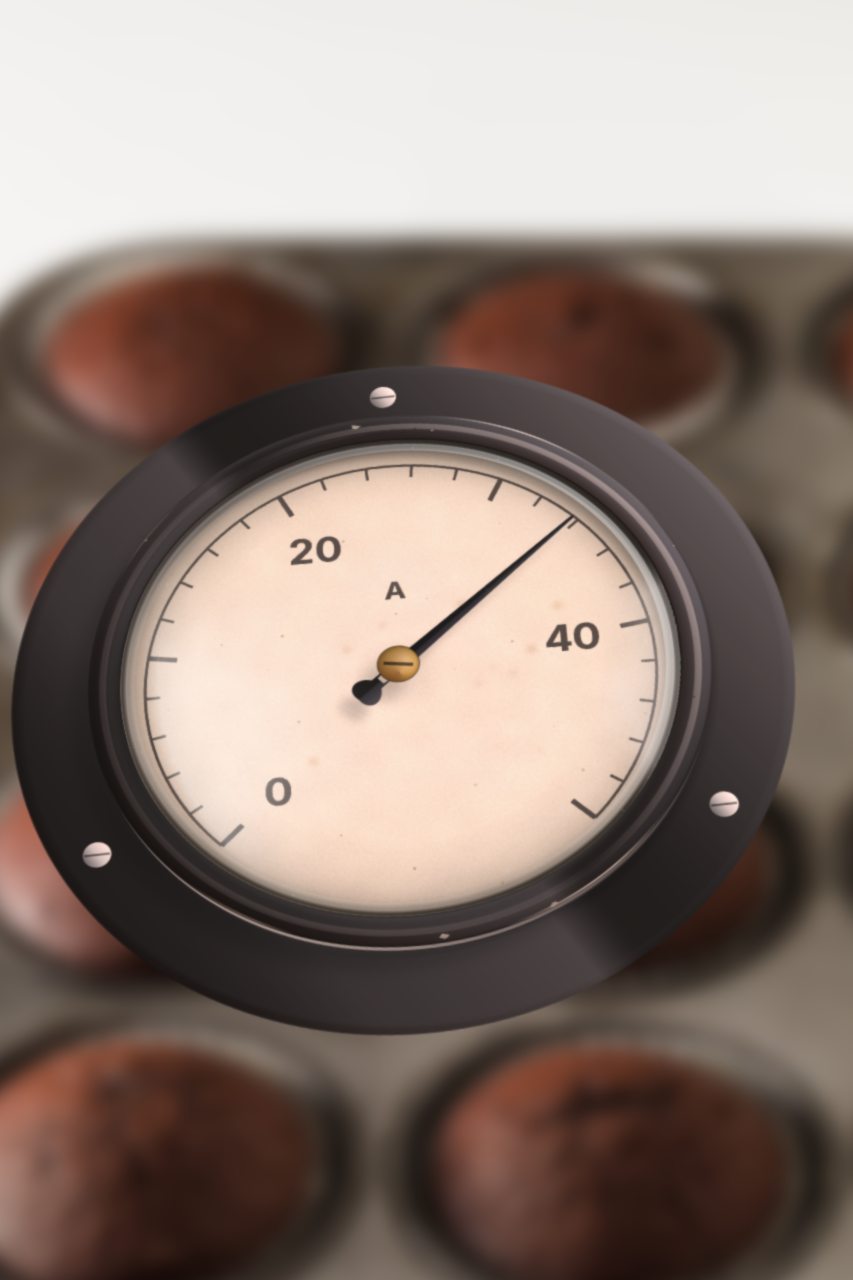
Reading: 34A
